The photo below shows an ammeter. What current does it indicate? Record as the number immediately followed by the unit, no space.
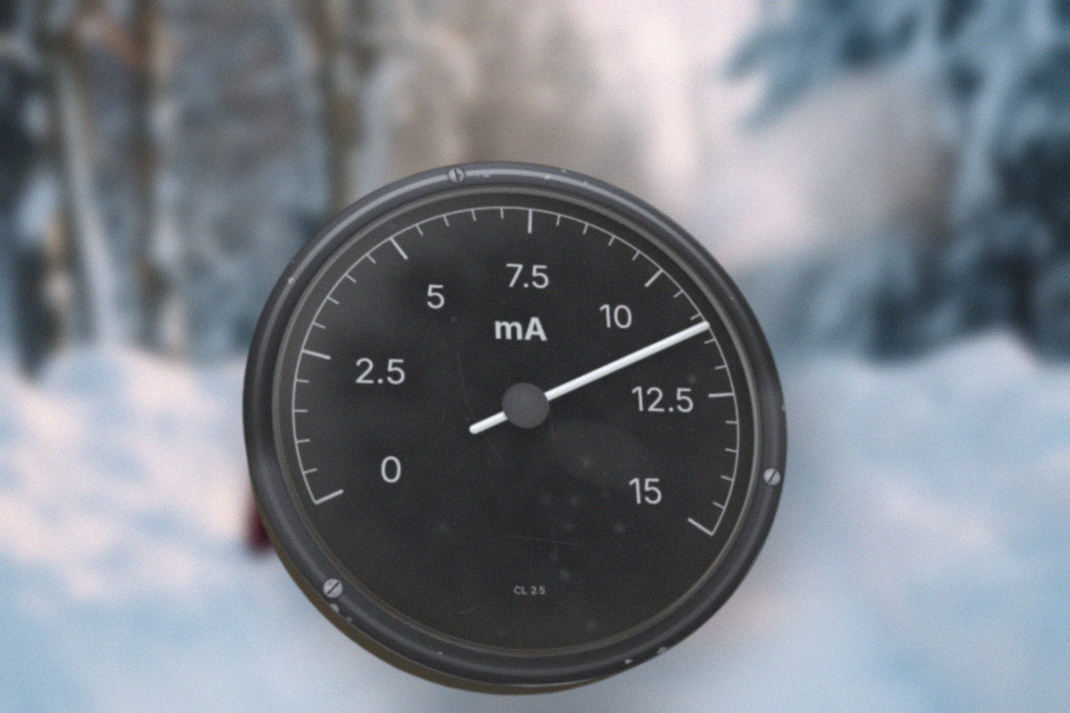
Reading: 11.25mA
